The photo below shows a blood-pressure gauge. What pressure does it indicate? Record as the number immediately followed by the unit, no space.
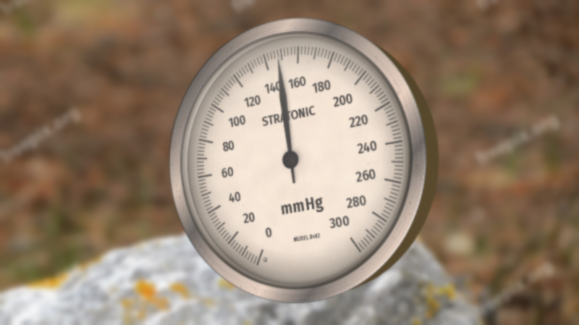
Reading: 150mmHg
